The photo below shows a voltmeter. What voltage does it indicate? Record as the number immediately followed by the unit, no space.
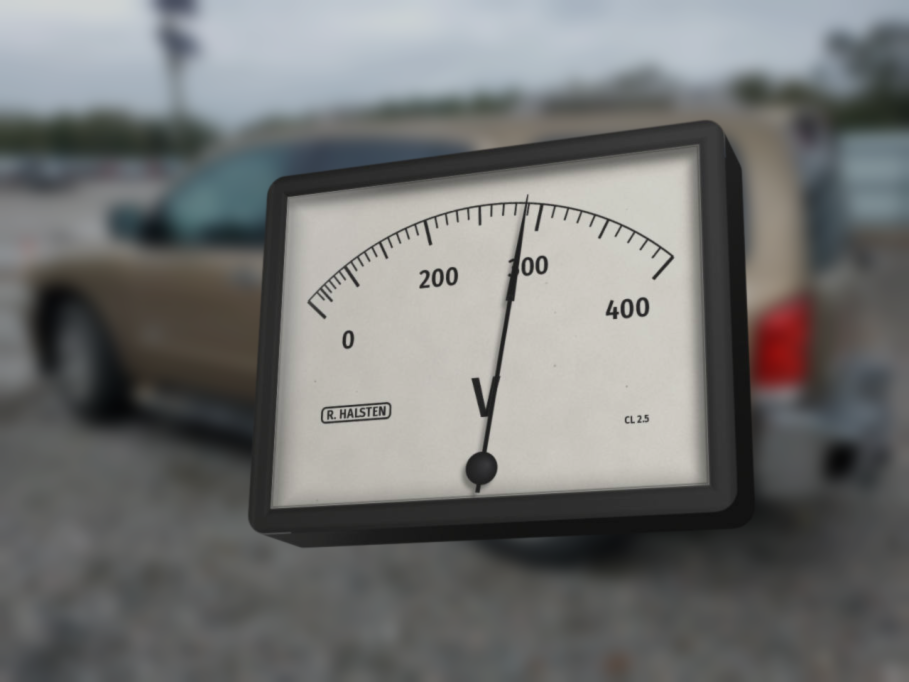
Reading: 290V
